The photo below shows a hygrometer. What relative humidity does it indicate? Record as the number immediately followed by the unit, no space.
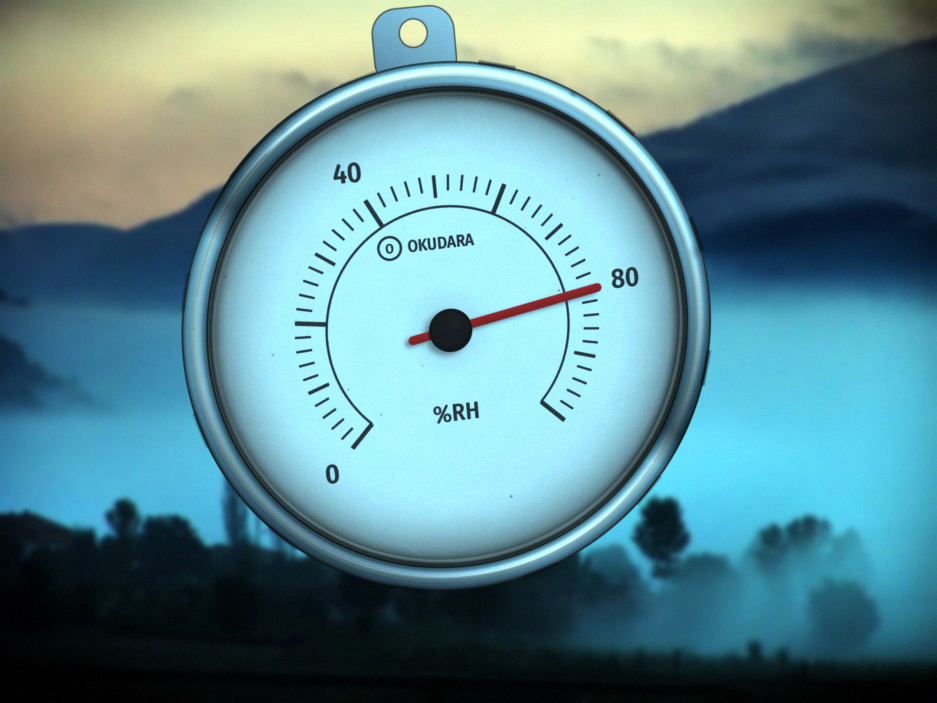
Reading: 80%
